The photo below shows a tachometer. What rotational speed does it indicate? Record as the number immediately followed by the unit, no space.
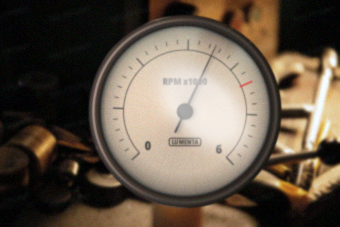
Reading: 3500rpm
